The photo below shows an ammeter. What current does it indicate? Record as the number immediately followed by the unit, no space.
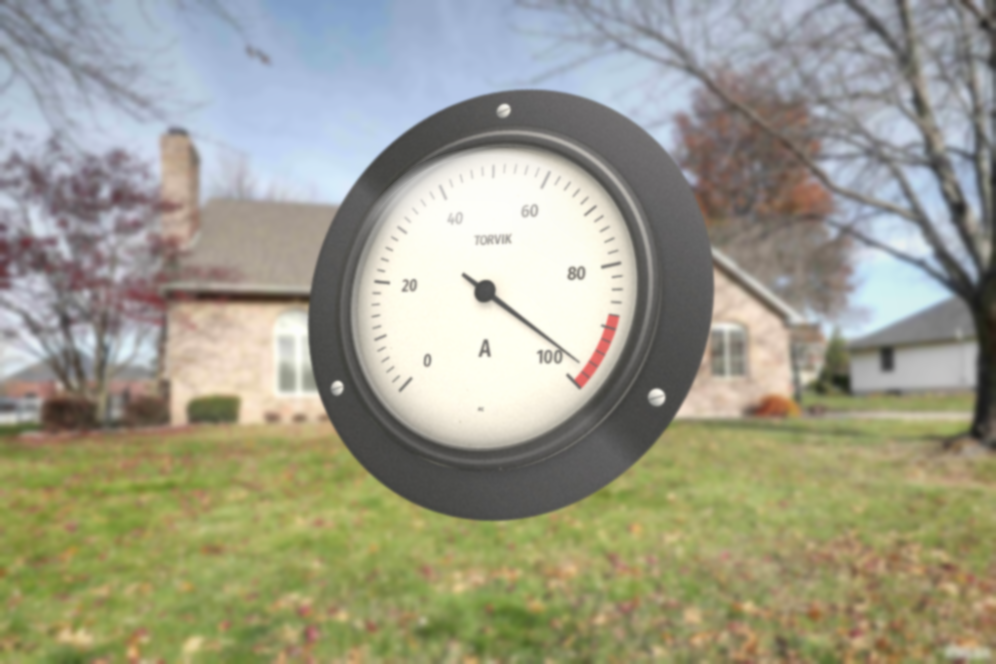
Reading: 97A
